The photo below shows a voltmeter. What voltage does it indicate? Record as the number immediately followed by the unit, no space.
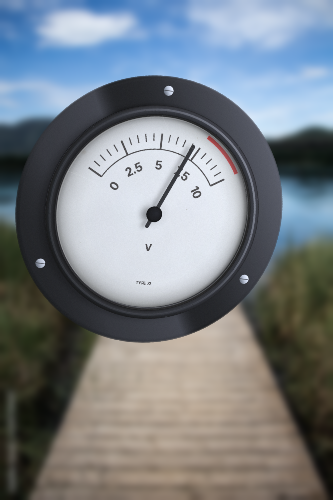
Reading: 7V
